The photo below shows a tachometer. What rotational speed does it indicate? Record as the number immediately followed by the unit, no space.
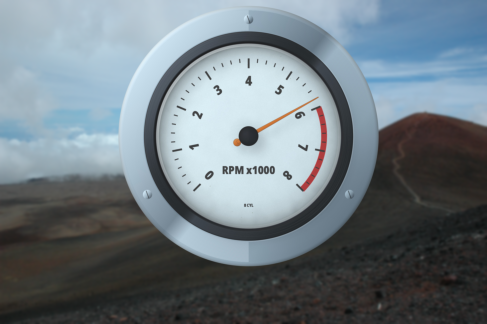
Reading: 5800rpm
